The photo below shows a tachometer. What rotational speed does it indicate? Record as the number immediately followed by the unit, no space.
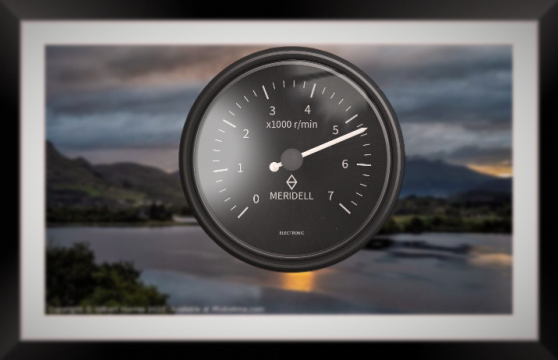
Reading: 5300rpm
